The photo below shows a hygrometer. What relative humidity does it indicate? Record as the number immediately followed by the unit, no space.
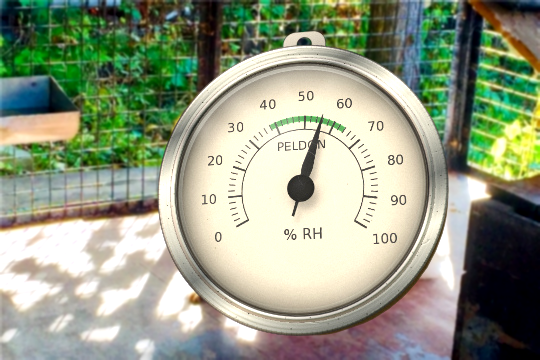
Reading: 56%
